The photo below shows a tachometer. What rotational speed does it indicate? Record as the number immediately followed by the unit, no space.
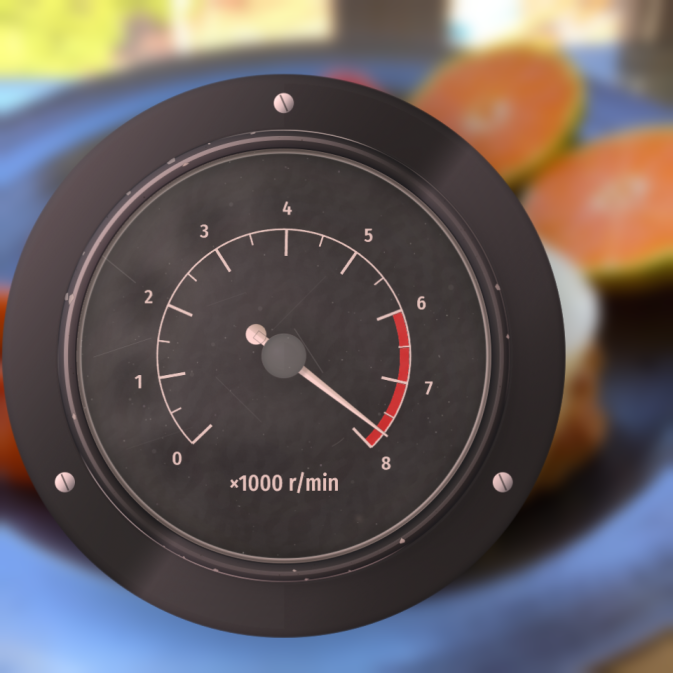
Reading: 7750rpm
